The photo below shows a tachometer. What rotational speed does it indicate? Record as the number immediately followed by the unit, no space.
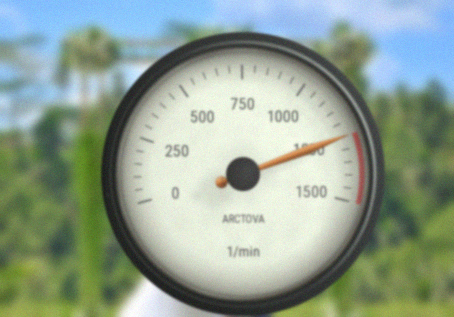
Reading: 1250rpm
